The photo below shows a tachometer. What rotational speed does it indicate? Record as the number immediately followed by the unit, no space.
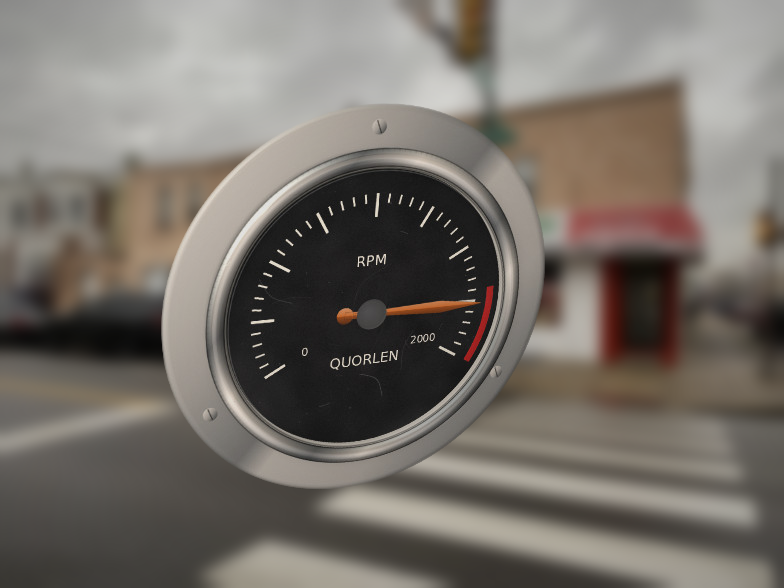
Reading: 1750rpm
